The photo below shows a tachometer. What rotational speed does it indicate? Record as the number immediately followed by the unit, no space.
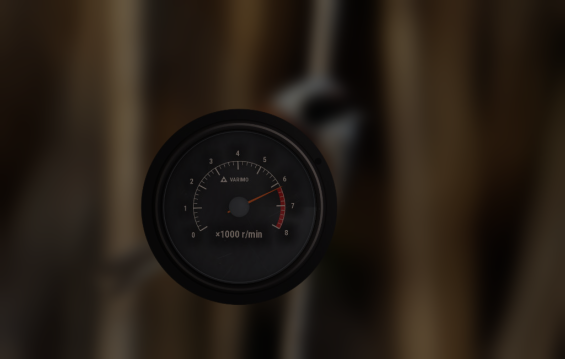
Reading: 6200rpm
